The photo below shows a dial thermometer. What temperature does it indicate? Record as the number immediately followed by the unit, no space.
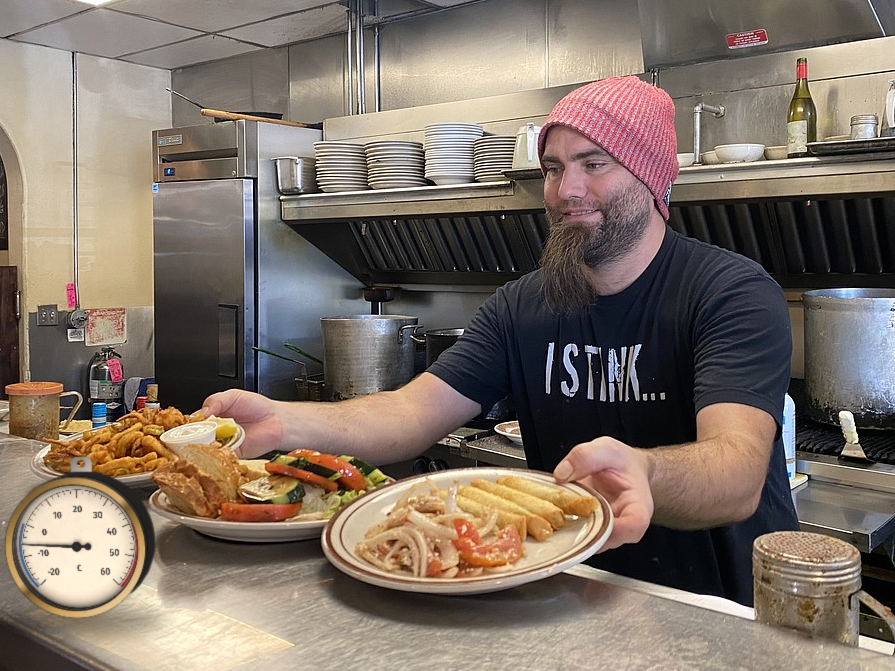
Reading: -6°C
